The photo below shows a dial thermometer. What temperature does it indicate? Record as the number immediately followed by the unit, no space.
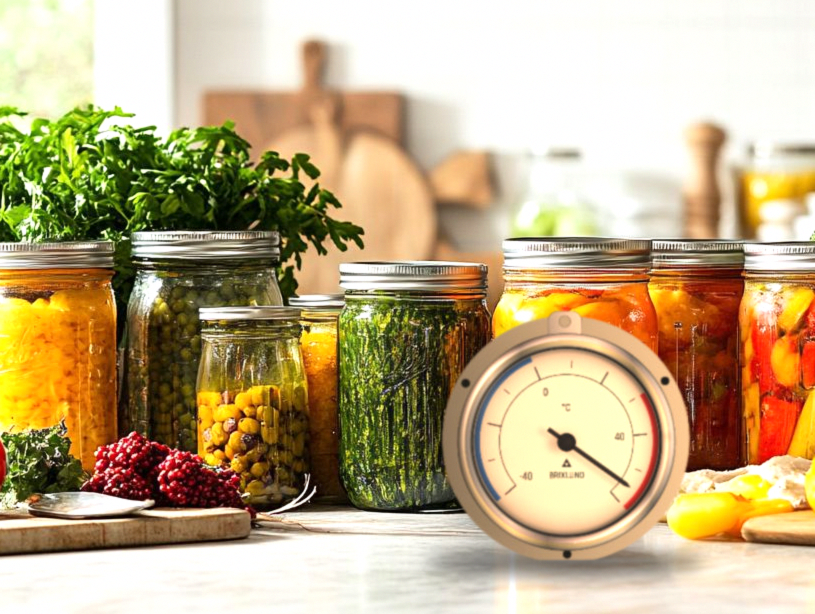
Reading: 55°C
